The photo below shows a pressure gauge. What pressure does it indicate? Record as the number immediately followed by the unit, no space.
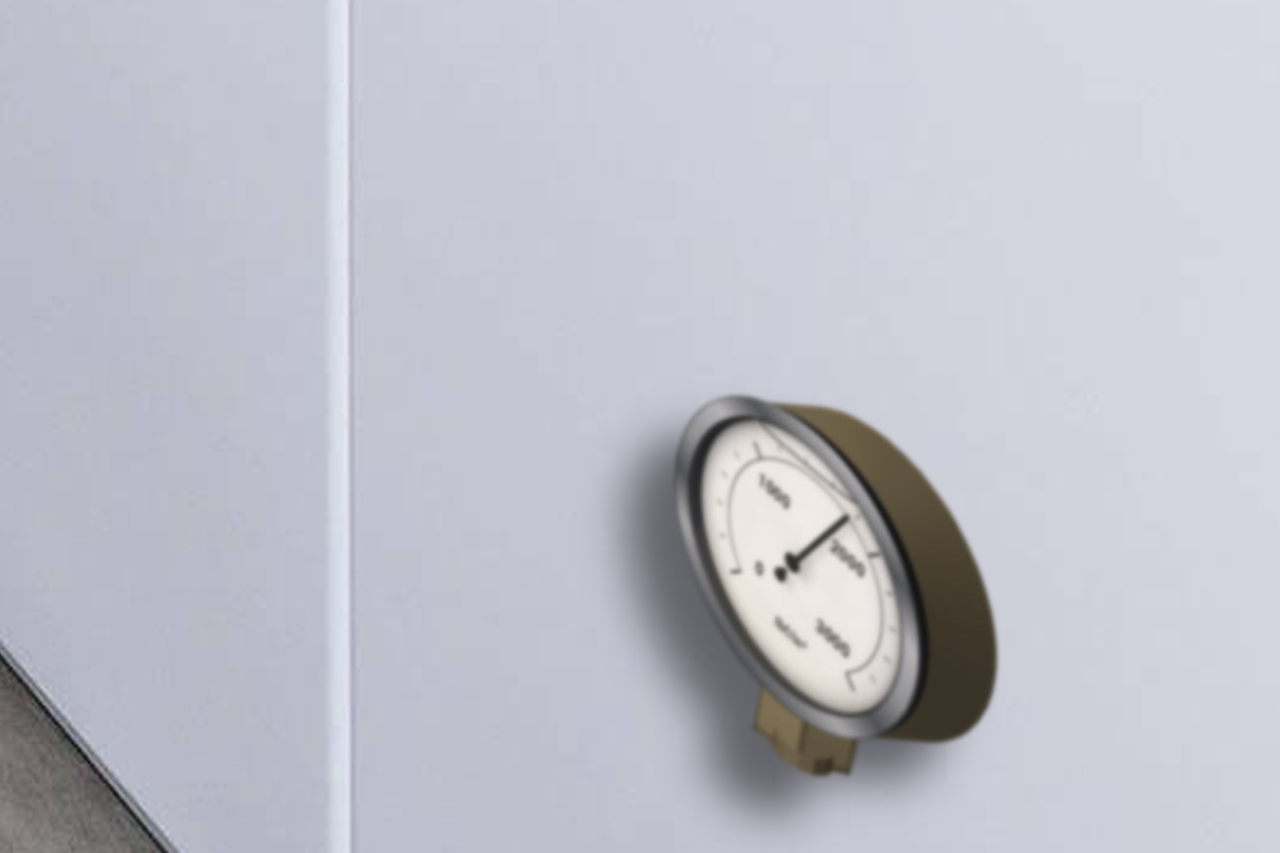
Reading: 1800psi
